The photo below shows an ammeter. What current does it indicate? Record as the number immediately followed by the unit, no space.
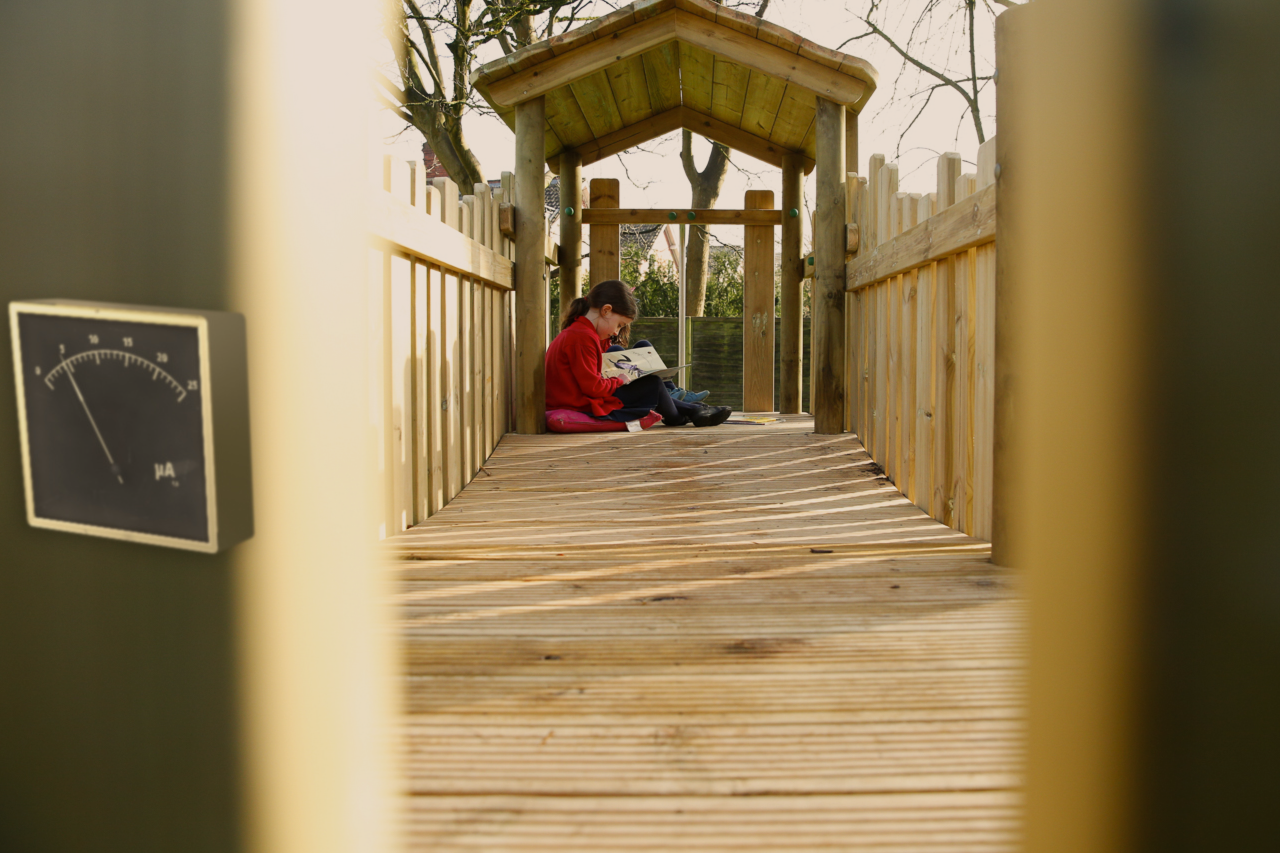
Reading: 5µA
